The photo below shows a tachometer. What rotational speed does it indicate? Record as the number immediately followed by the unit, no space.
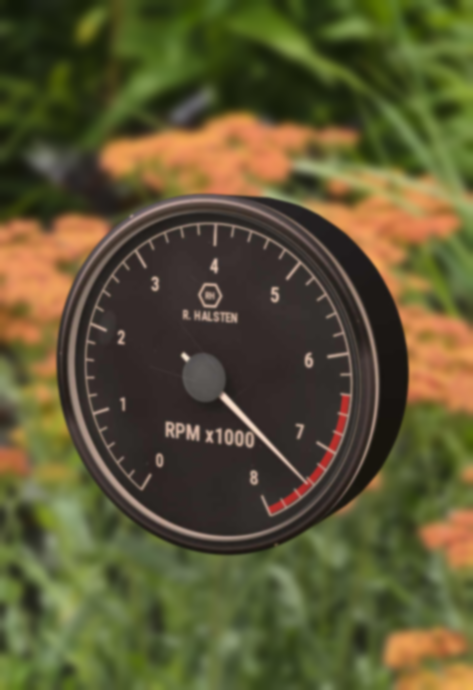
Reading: 7400rpm
